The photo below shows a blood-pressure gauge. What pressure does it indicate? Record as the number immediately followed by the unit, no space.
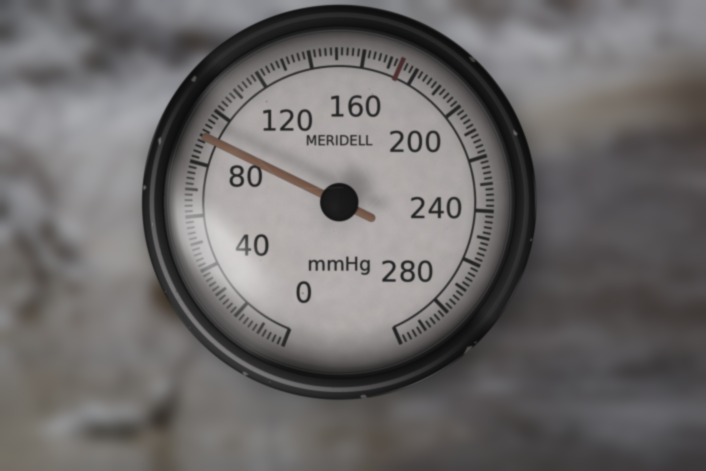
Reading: 90mmHg
